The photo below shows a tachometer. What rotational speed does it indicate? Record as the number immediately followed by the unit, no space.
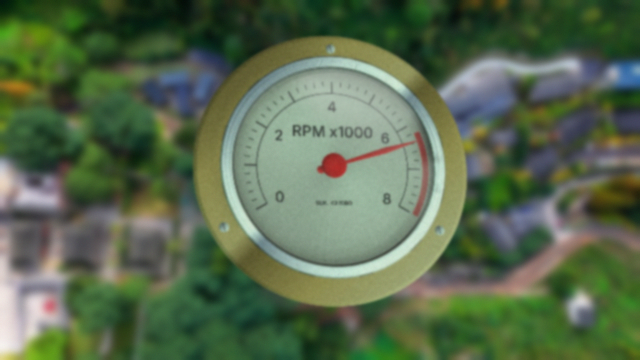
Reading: 6400rpm
